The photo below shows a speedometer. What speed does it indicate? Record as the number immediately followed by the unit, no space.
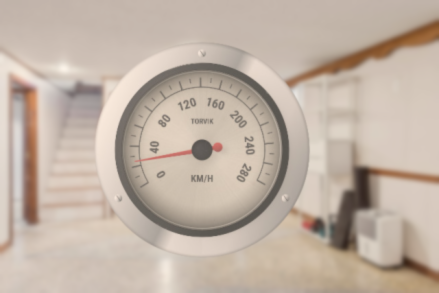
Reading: 25km/h
